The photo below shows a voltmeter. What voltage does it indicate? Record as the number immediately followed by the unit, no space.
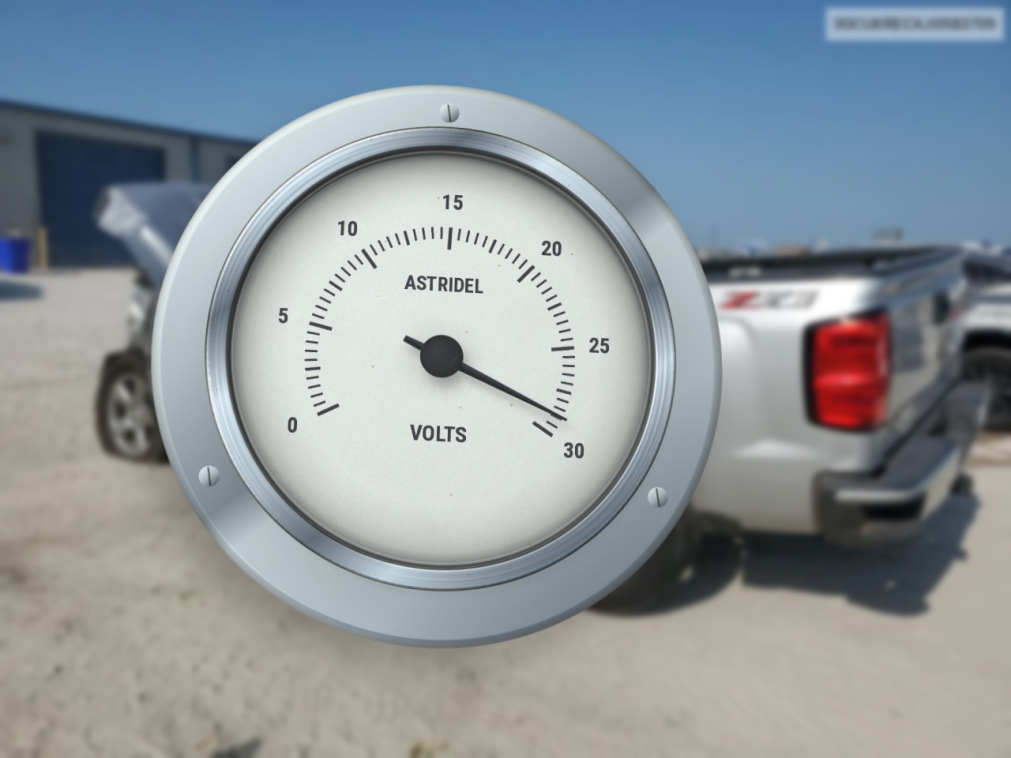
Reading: 29V
